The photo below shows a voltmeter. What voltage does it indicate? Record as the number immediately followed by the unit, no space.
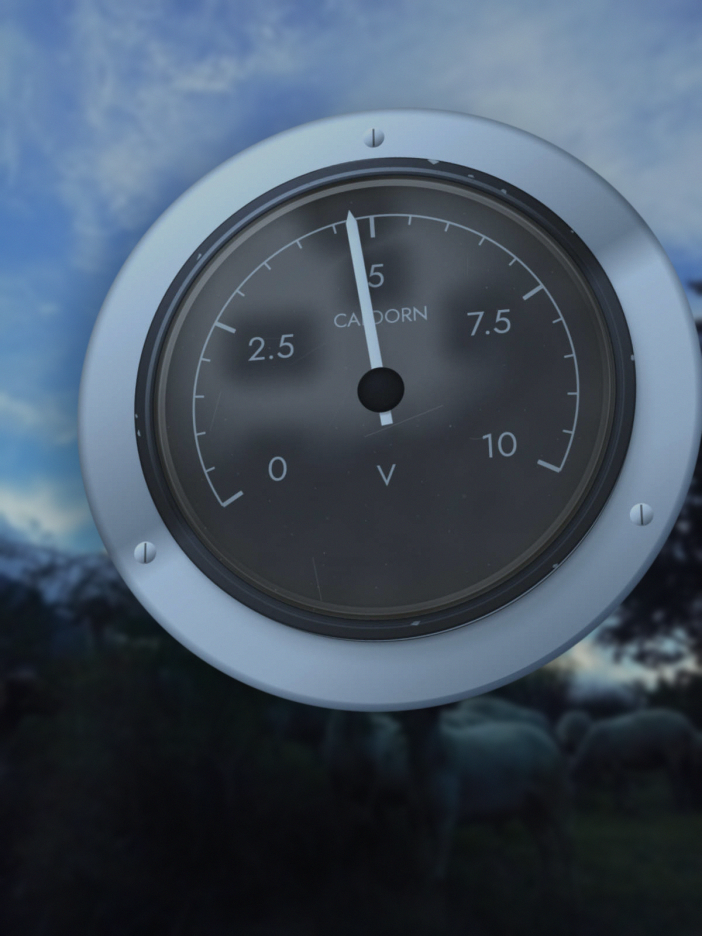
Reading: 4.75V
